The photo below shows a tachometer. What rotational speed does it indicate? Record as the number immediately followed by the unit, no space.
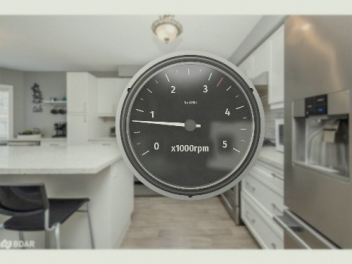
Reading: 750rpm
